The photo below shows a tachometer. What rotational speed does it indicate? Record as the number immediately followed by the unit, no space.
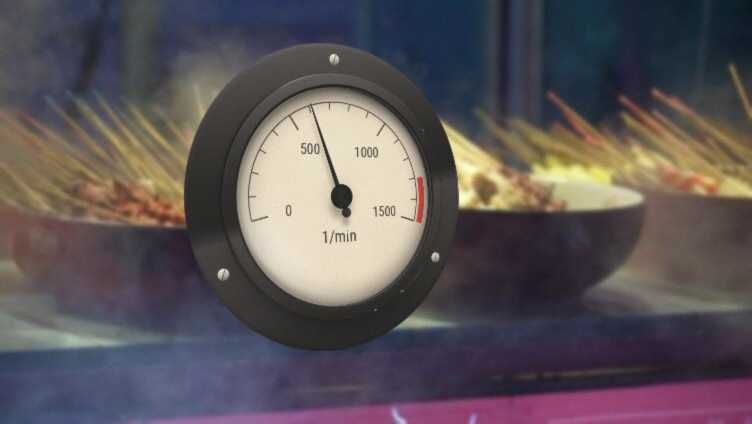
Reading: 600rpm
